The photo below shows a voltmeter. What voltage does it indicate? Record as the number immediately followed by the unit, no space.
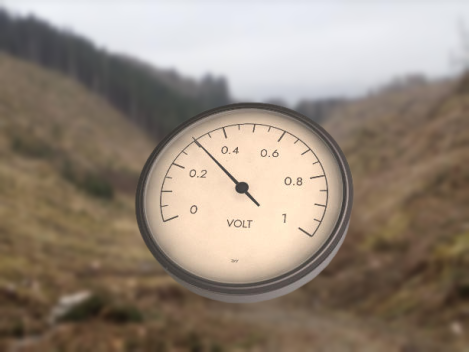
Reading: 0.3V
